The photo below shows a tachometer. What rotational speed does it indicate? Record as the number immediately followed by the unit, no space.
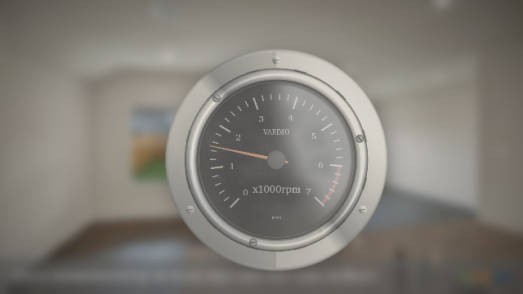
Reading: 1500rpm
